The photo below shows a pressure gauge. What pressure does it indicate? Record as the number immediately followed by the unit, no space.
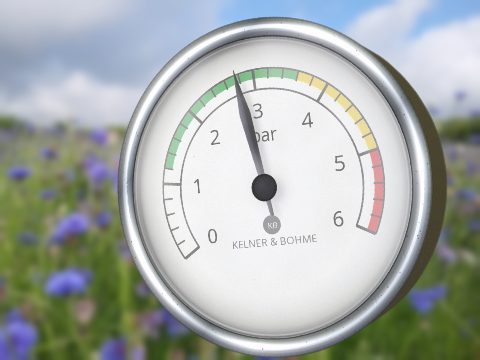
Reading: 2.8bar
